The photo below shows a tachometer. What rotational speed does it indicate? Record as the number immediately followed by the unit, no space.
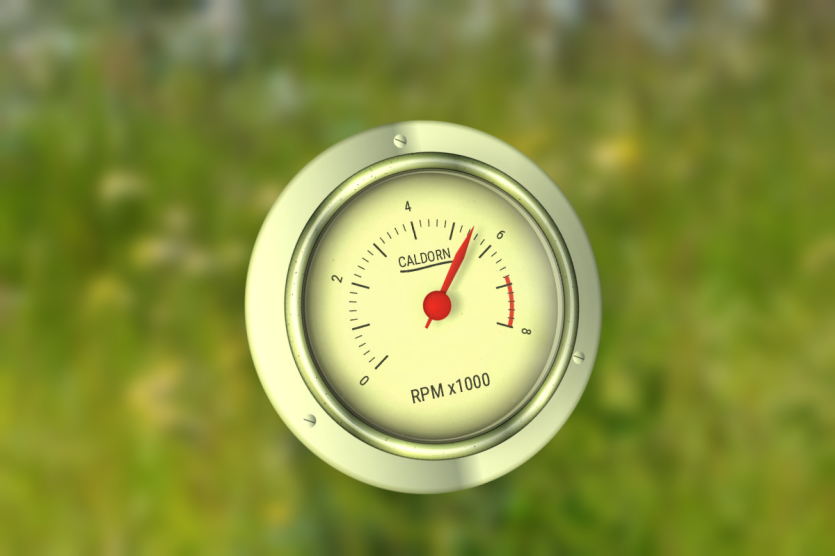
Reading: 5400rpm
